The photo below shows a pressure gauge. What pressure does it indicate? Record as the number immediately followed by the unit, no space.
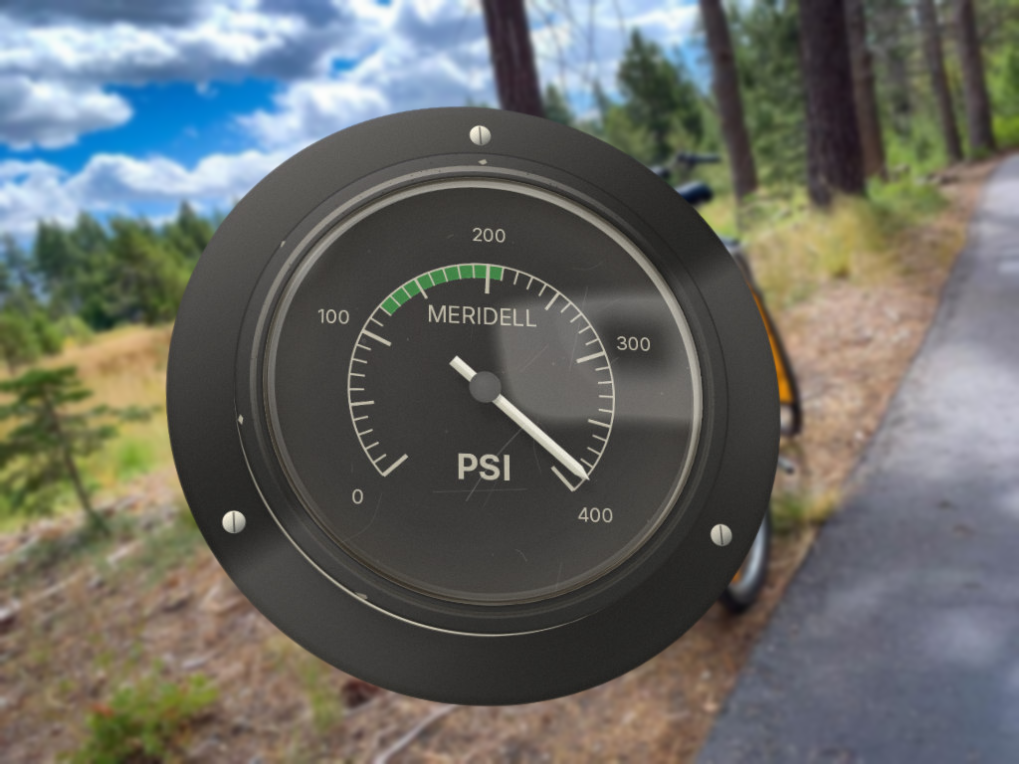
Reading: 390psi
